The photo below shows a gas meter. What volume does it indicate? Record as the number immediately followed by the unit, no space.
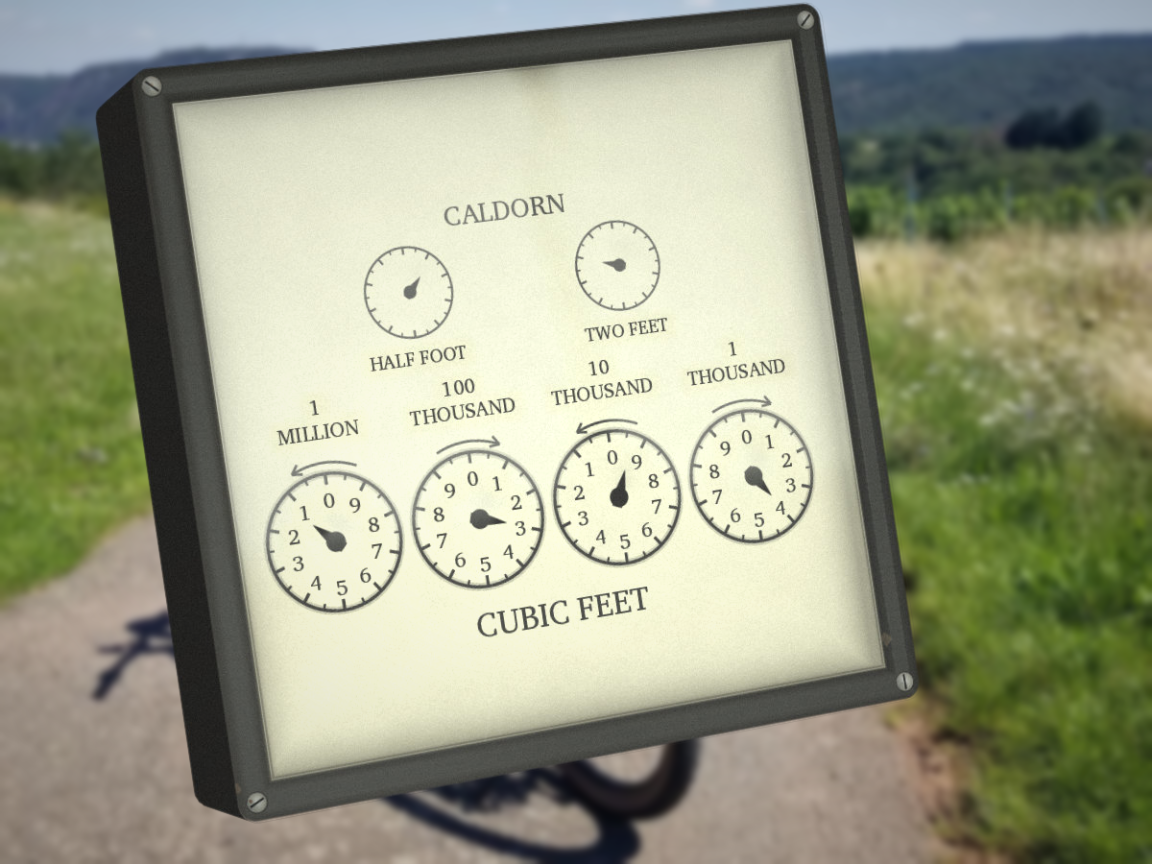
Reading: 129400ft³
